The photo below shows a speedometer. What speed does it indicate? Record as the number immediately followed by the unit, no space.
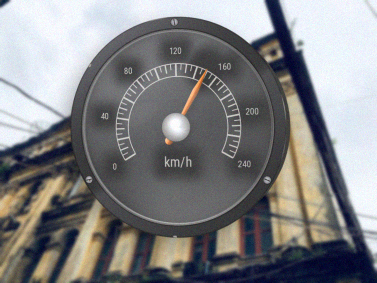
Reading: 150km/h
